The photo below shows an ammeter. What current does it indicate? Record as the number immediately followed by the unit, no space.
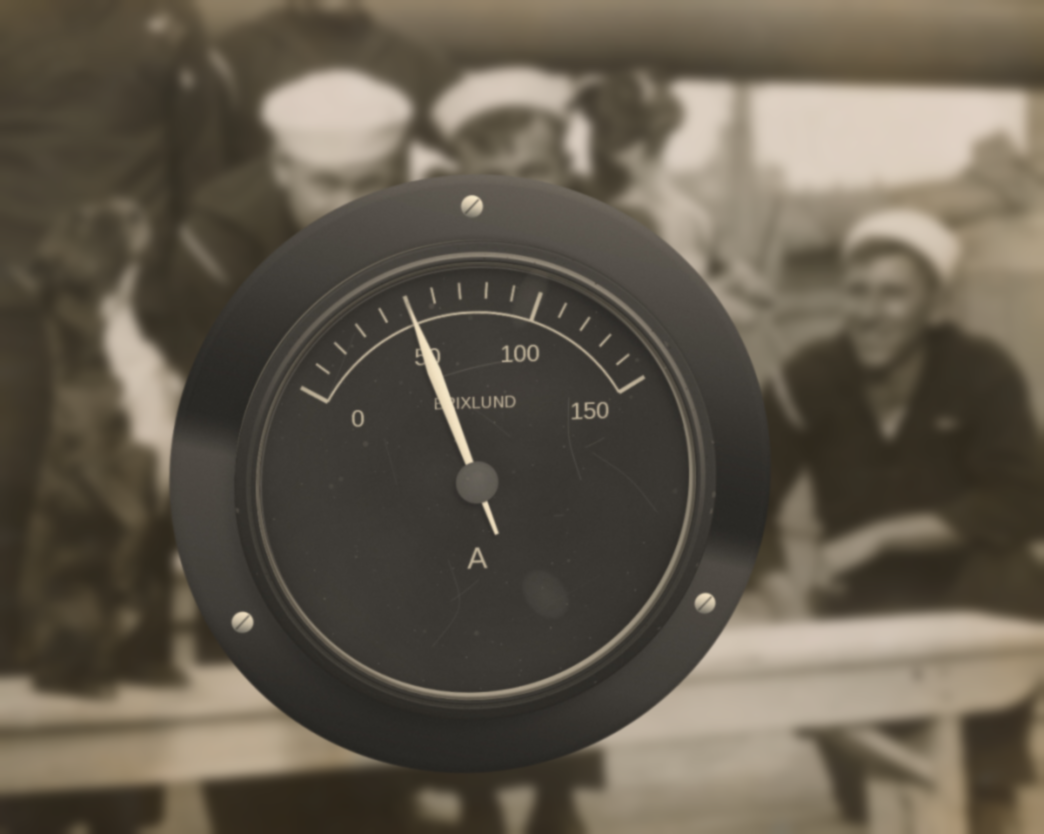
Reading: 50A
